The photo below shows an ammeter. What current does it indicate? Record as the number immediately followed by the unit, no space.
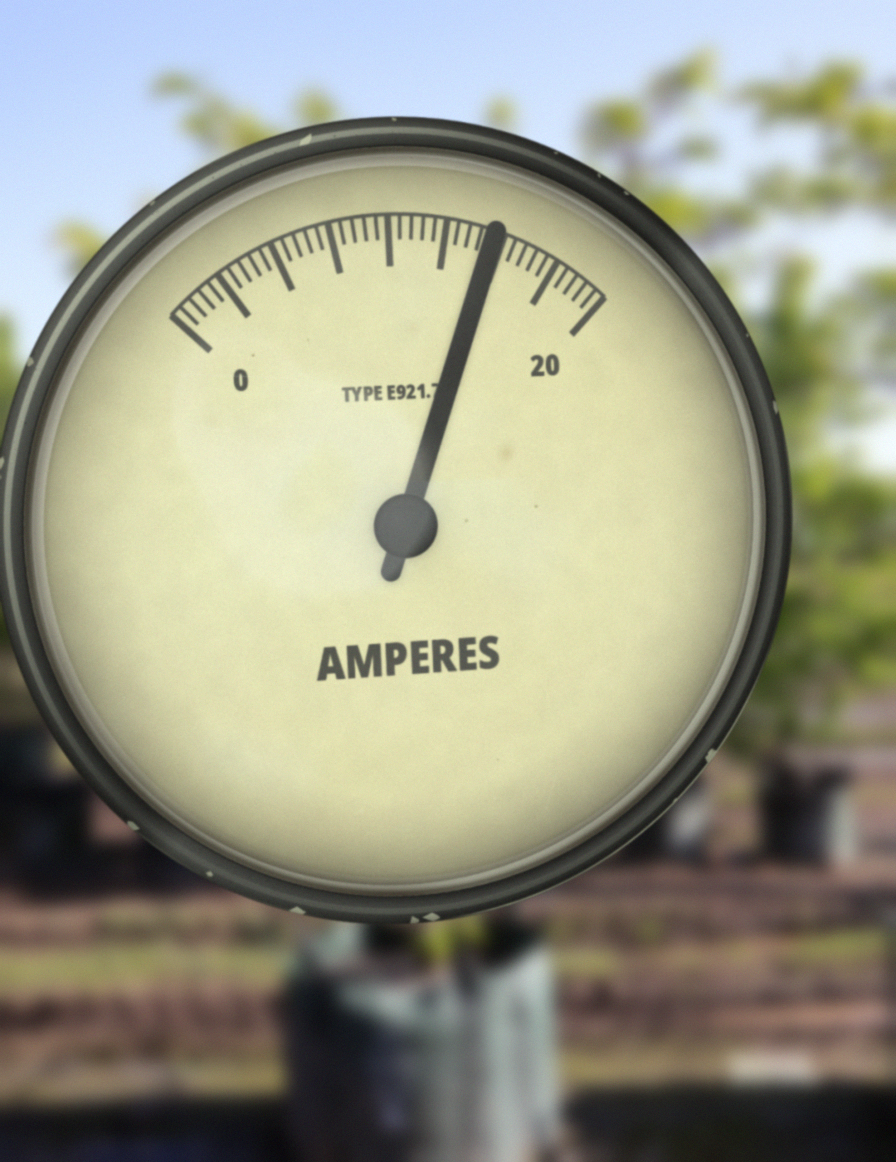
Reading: 14.5A
